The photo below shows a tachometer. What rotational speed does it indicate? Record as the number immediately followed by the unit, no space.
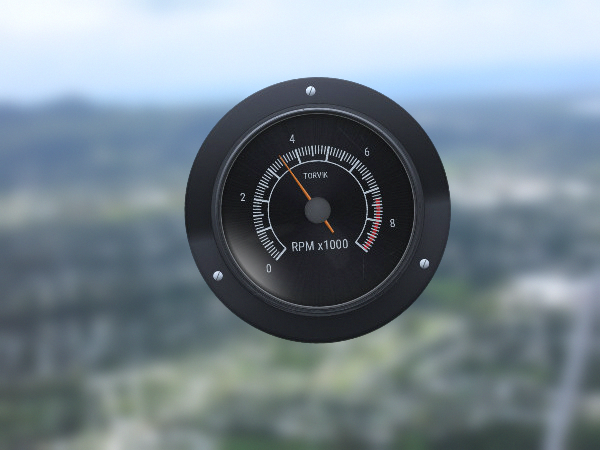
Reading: 3500rpm
